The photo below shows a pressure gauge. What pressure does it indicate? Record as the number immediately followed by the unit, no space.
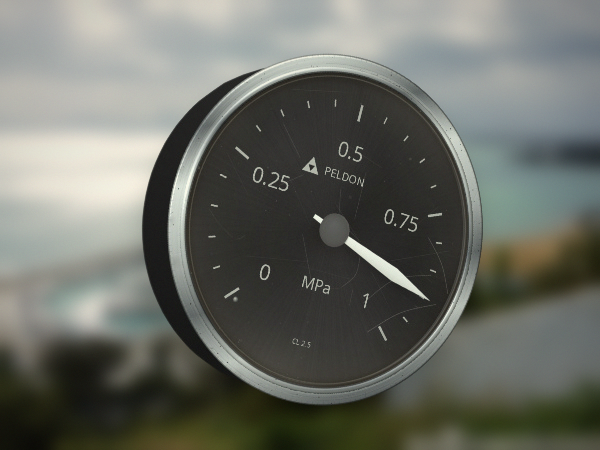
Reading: 0.9MPa
